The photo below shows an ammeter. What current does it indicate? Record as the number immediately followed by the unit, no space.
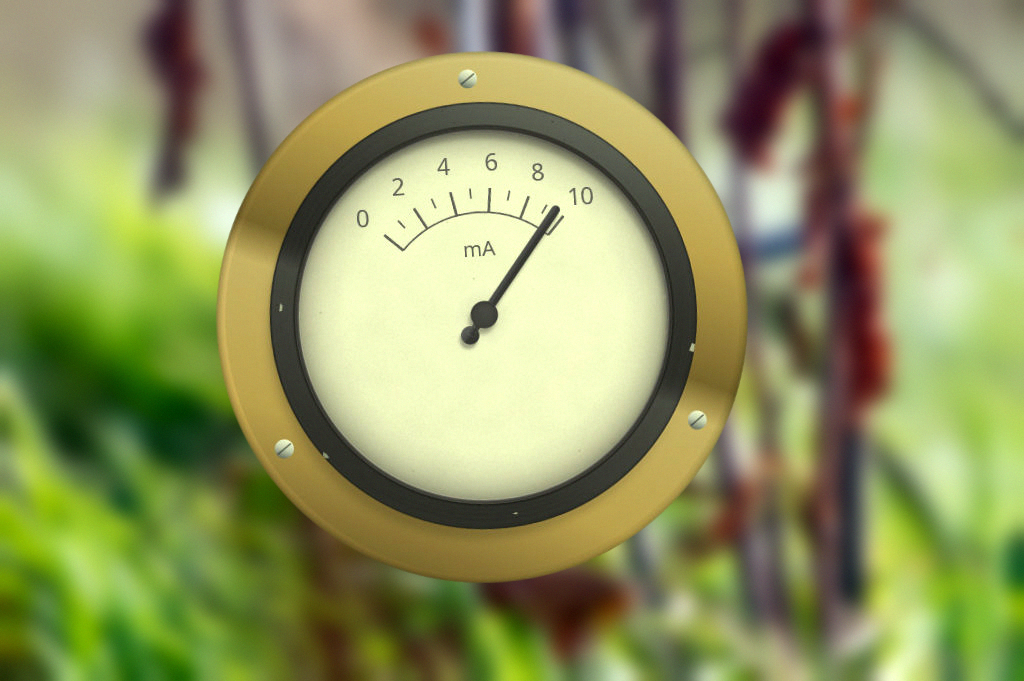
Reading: 9.5mA
